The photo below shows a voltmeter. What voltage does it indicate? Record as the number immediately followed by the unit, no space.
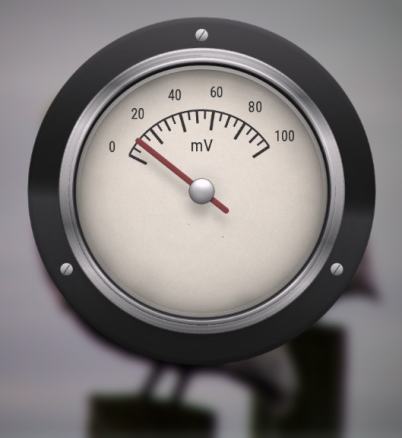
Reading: 10mV
